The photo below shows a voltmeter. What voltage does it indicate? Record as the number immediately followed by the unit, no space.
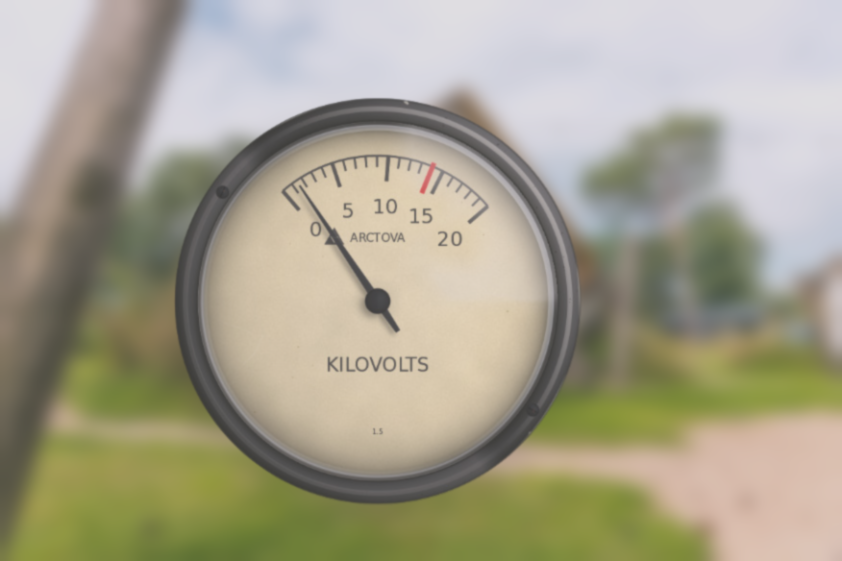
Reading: 1.5kV
